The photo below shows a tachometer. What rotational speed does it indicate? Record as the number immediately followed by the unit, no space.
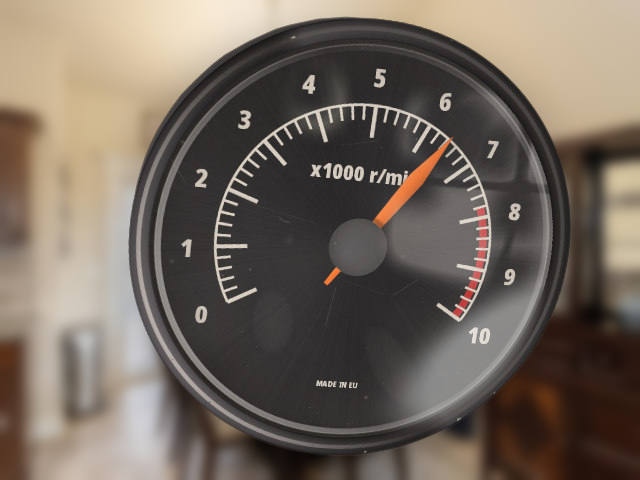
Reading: 6400rpm
